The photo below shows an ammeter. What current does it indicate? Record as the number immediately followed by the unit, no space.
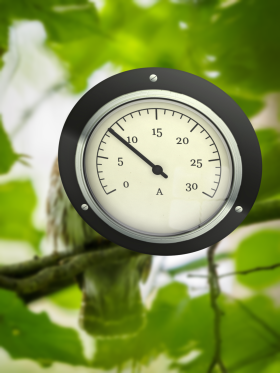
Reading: 9A
